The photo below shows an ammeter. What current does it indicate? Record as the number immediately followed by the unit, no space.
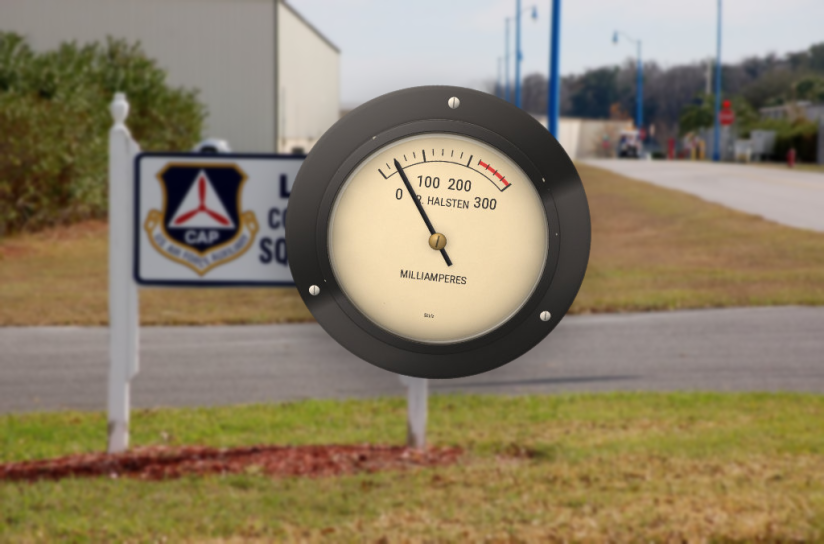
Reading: 40mA
